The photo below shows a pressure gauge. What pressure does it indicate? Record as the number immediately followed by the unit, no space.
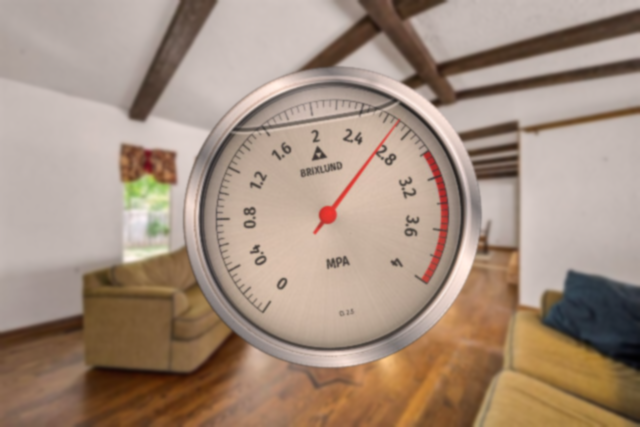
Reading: 2.7MPa
